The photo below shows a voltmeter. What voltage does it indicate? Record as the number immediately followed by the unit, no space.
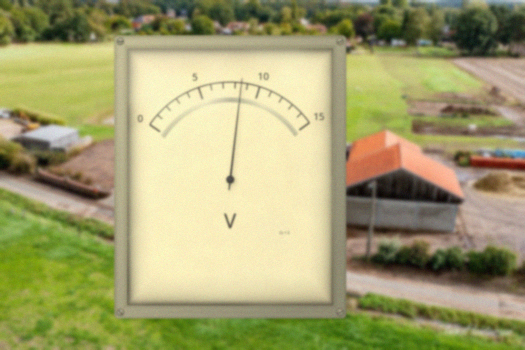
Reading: 8.5V
